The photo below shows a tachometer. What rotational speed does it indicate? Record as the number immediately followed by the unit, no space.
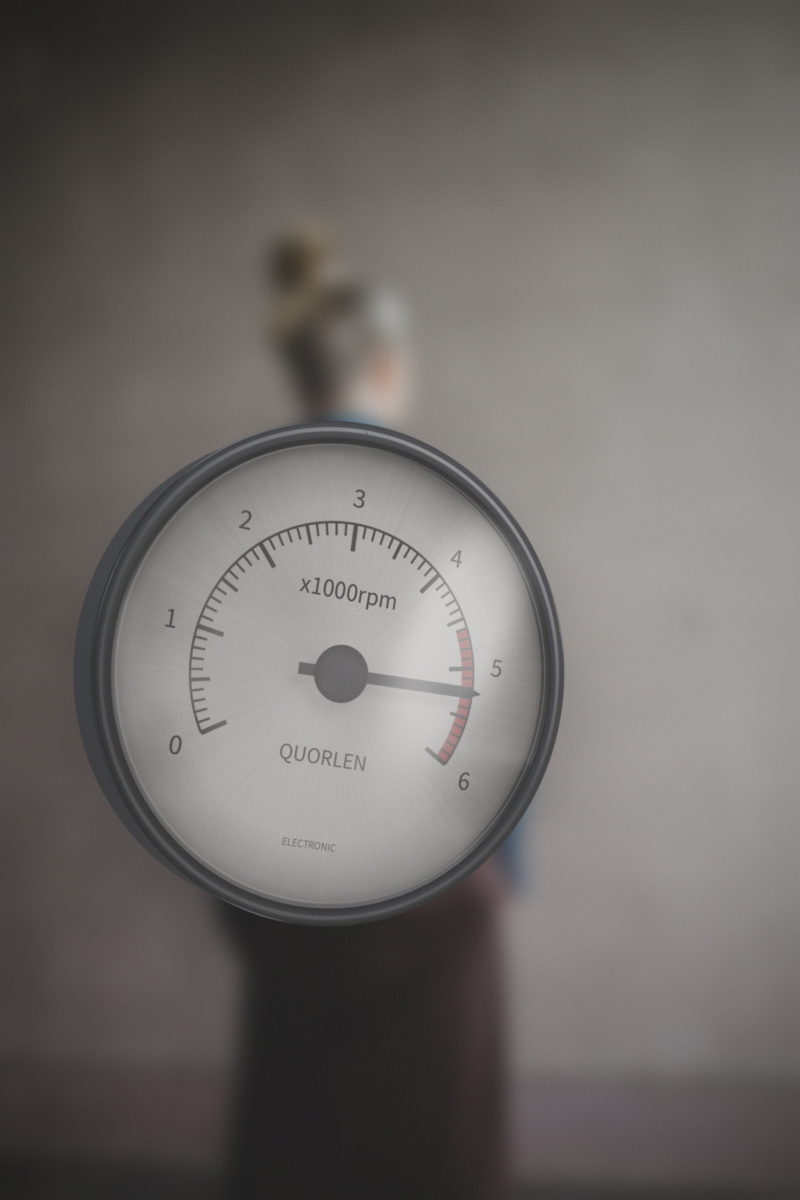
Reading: 5250rpm
